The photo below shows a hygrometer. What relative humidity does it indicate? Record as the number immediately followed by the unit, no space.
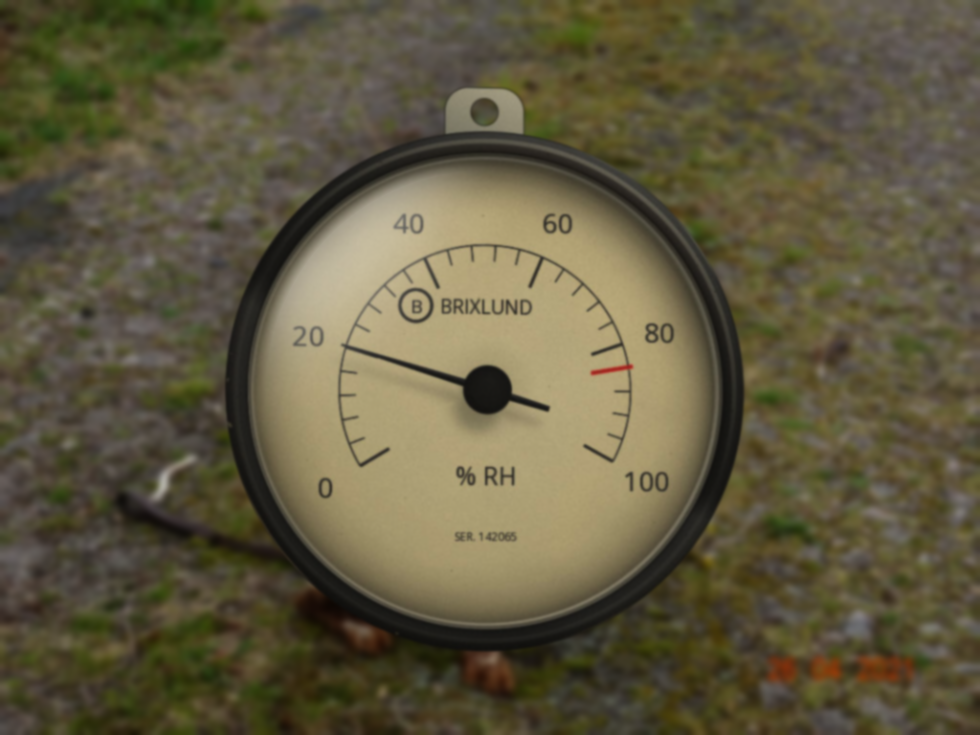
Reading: 20%
